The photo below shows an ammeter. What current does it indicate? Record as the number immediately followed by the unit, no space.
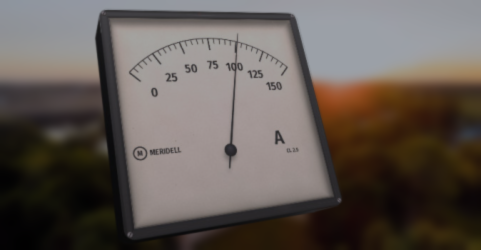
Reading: 100A
